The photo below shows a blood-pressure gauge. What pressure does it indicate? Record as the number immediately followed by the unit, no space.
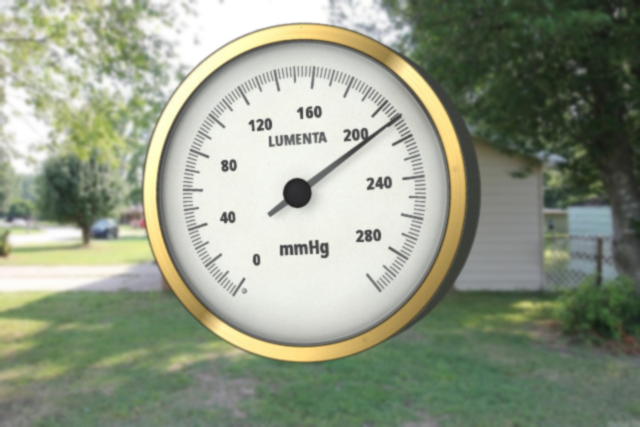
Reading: 210mmHg
